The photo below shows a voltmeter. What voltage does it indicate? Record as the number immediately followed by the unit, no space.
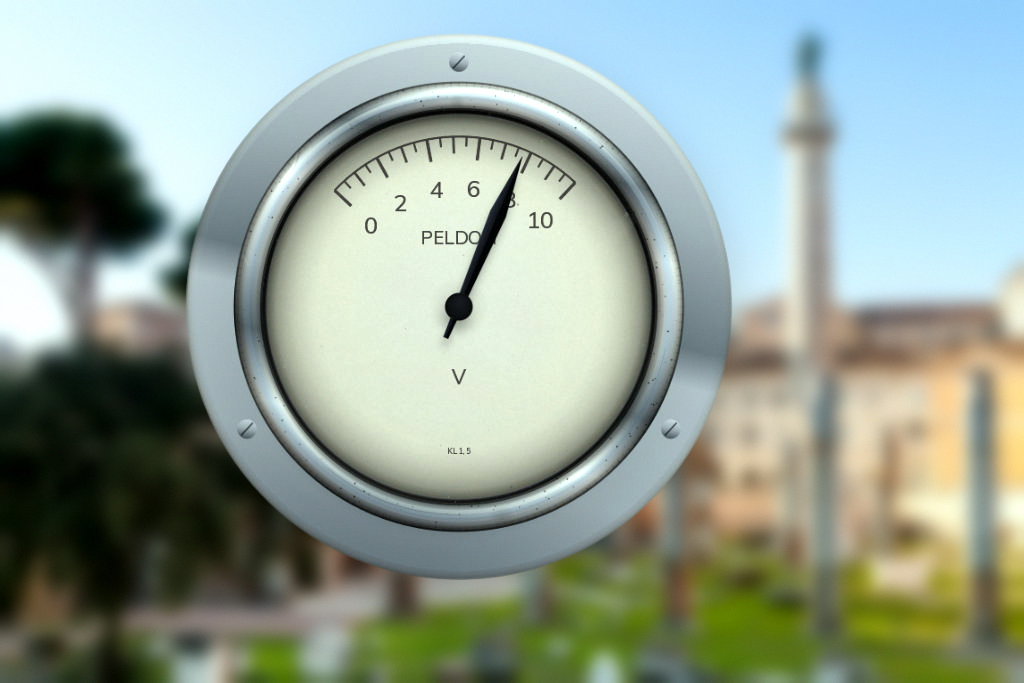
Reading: 7.75V
